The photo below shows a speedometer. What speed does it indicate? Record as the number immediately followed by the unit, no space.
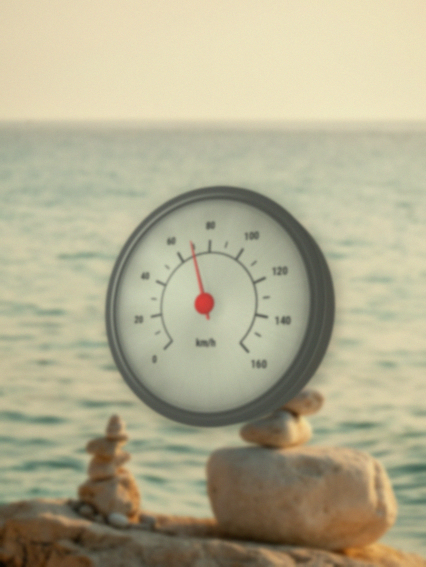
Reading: 70km/h
